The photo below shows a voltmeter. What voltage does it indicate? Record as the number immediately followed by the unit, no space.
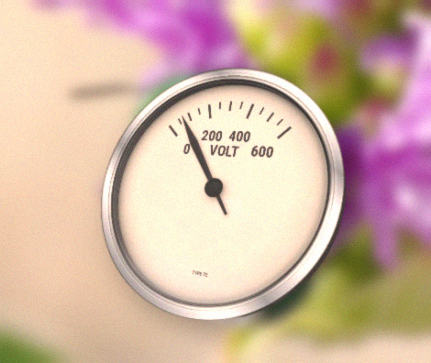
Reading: 75V
